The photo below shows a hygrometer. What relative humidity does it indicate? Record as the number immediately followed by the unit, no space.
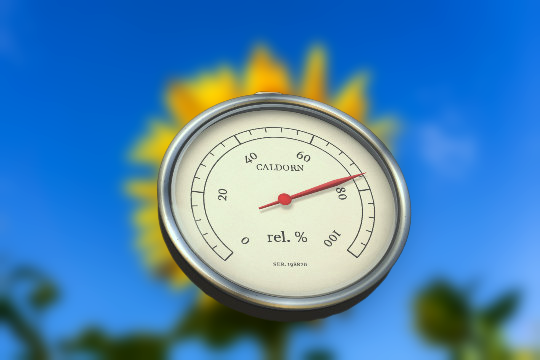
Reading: 76%
